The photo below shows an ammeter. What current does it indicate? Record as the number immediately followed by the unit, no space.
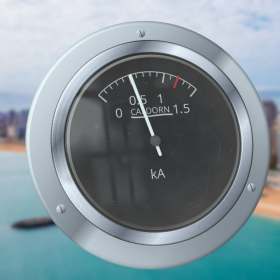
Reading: 0.5kA
